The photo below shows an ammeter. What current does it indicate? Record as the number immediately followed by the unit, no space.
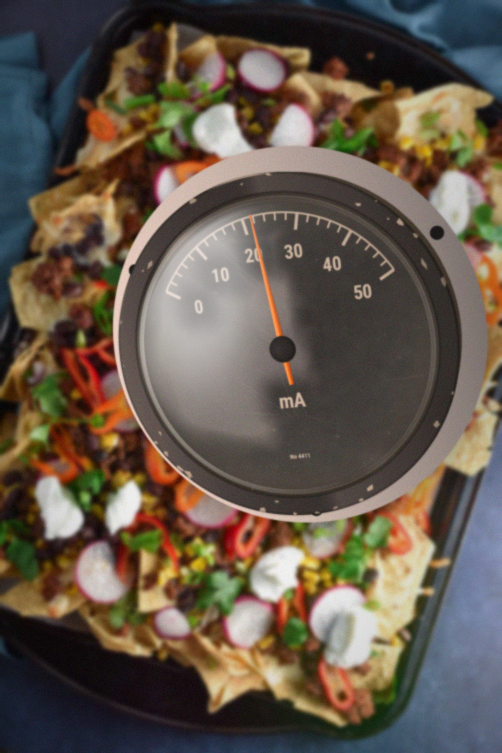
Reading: 22mA
